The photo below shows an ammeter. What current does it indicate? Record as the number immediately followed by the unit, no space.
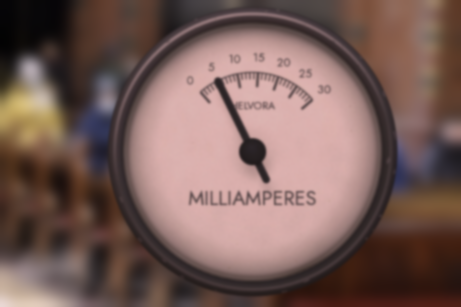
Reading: 5mA
